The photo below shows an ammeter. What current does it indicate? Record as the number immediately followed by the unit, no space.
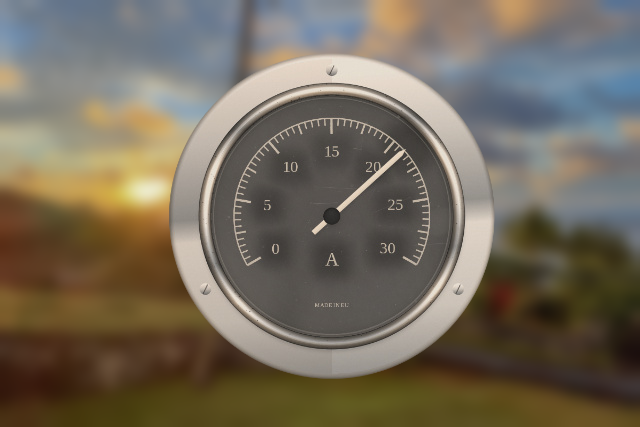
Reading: 21A
